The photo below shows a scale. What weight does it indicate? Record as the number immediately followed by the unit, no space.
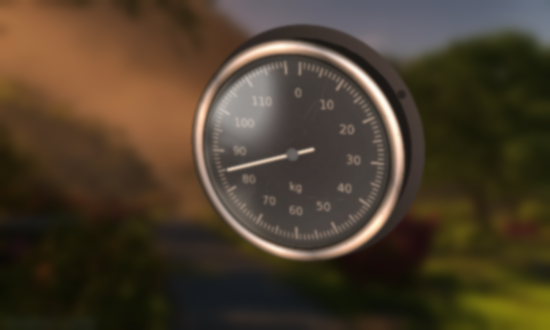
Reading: 85kg
